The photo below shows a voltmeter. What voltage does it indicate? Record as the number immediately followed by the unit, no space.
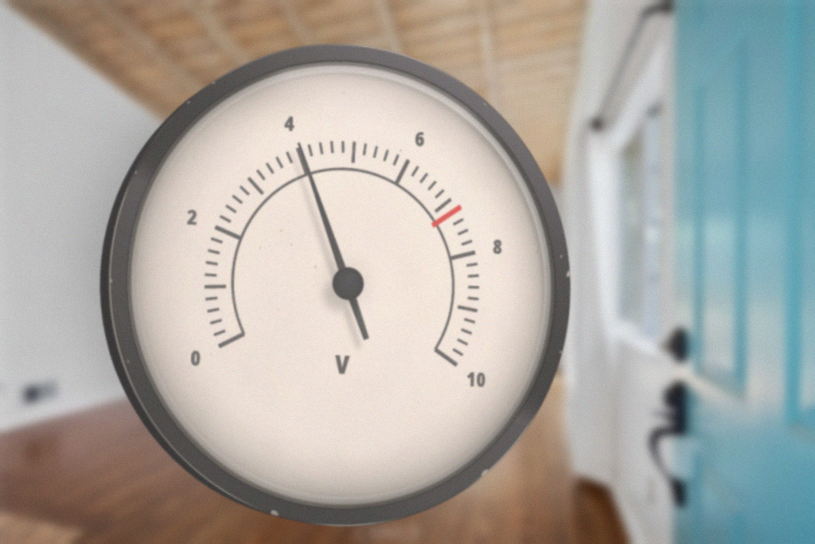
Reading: 4V
